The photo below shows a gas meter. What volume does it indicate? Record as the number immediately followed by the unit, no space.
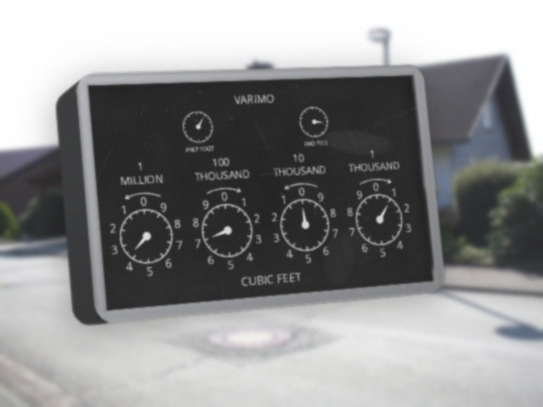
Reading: 370100ft³
